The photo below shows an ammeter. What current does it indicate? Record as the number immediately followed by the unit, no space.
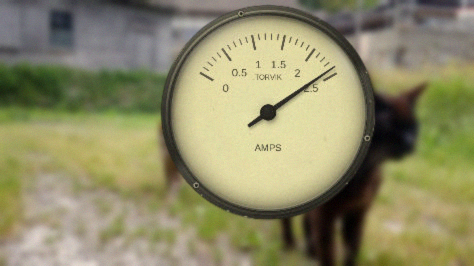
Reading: 2.4A
